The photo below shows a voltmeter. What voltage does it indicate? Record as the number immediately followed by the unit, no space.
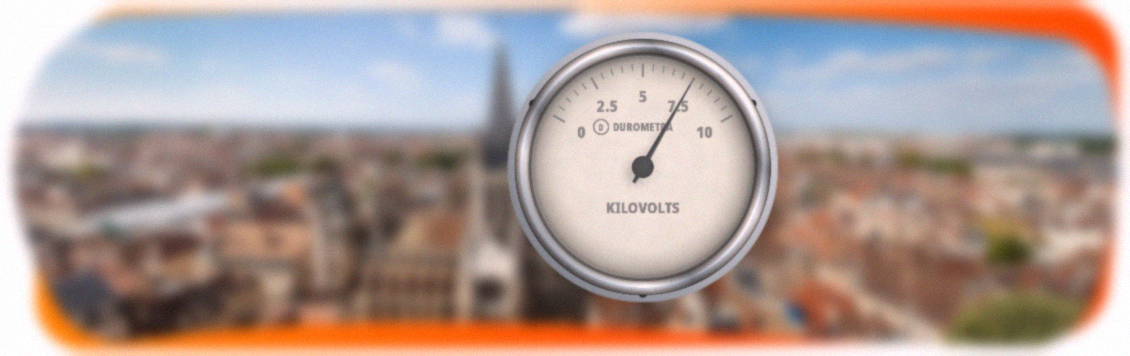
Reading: 7.5kV
